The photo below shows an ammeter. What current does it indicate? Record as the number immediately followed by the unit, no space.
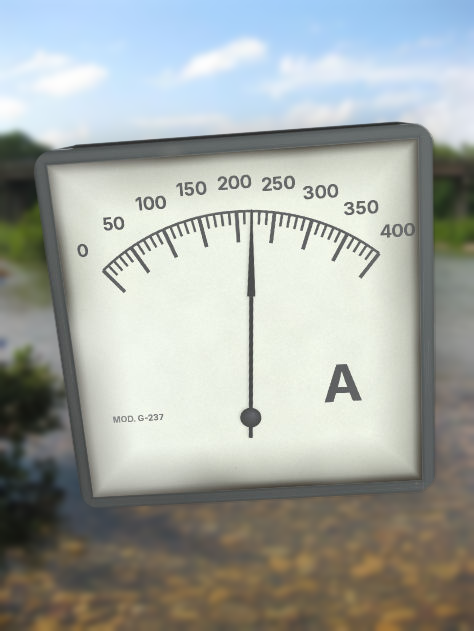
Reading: 220A
